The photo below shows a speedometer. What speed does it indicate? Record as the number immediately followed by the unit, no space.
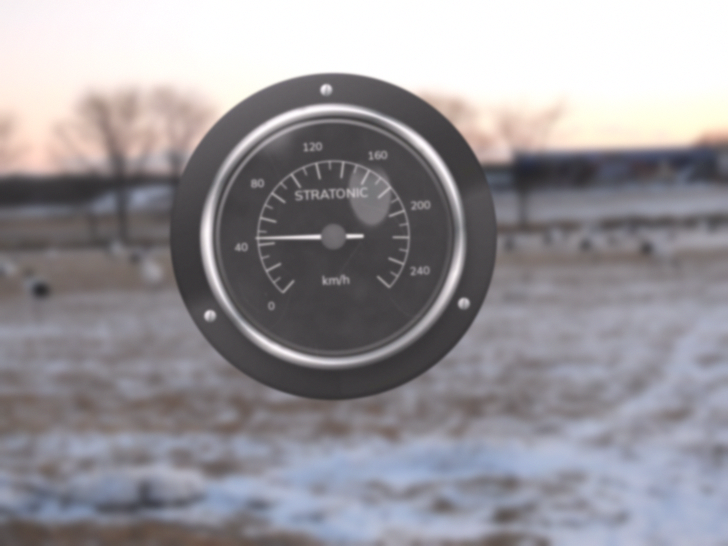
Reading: 45km/h
